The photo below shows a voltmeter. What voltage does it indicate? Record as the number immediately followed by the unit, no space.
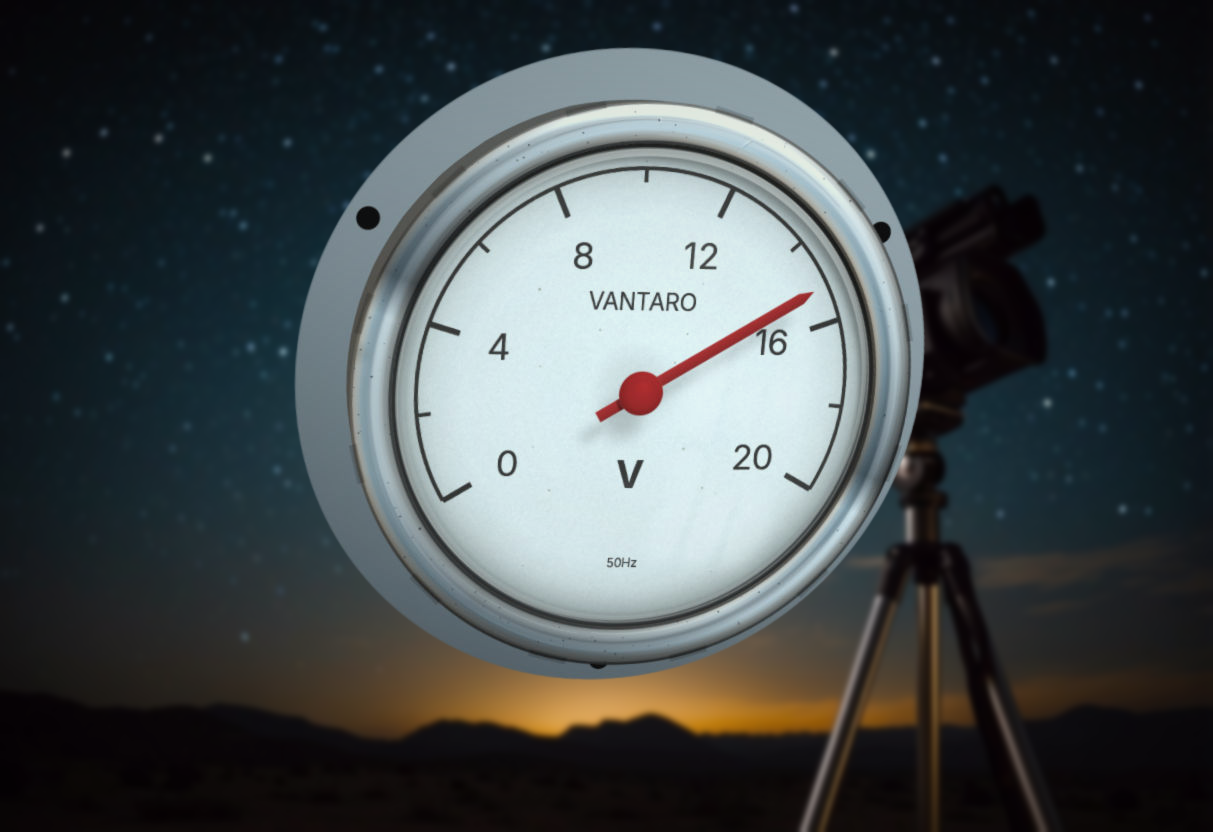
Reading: 15V
